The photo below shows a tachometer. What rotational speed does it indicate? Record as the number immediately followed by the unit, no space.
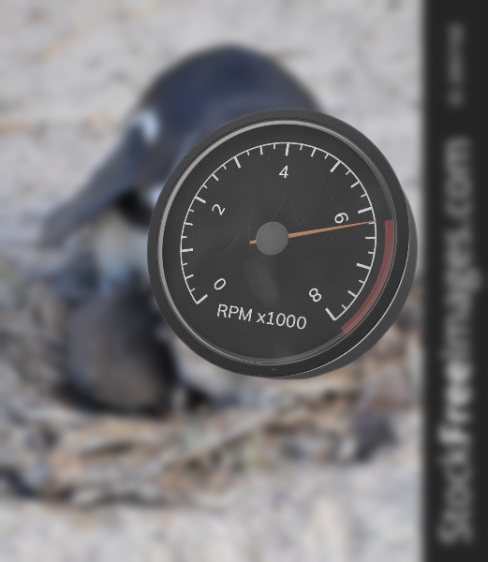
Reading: 6250rpm
